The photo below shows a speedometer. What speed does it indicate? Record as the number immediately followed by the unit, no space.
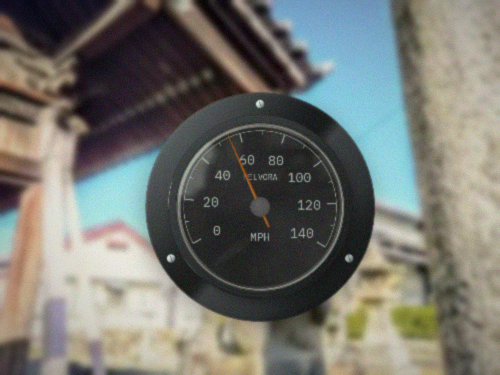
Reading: 55mph
